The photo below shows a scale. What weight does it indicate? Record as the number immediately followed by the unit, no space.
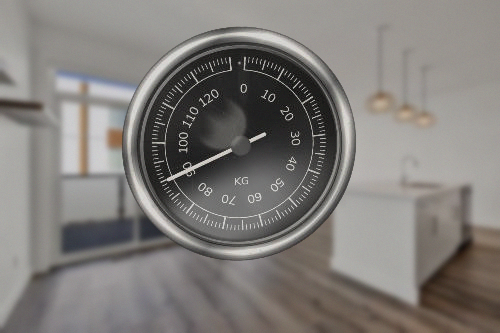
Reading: 90kg
